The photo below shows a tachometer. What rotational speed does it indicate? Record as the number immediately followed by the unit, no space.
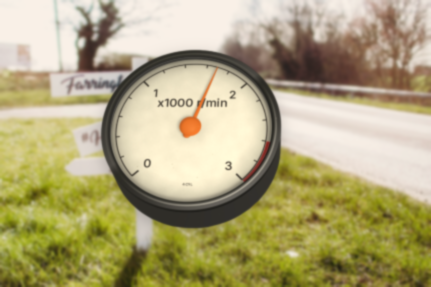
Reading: 1700rpm
